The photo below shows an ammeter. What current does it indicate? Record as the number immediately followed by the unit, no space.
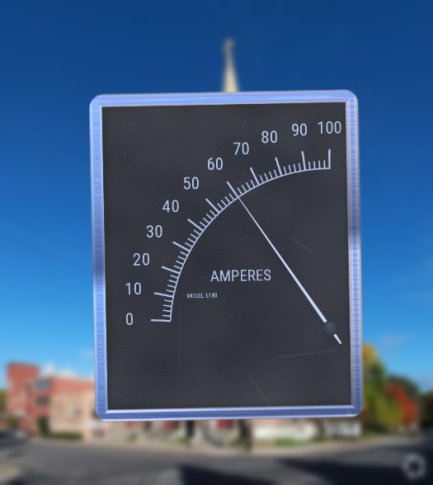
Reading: 60A
